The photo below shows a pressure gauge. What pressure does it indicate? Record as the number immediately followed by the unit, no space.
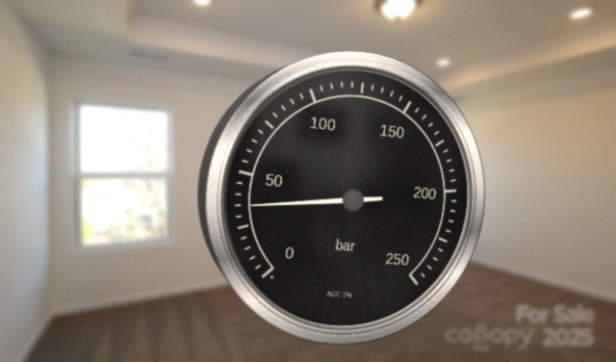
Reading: 35bar
